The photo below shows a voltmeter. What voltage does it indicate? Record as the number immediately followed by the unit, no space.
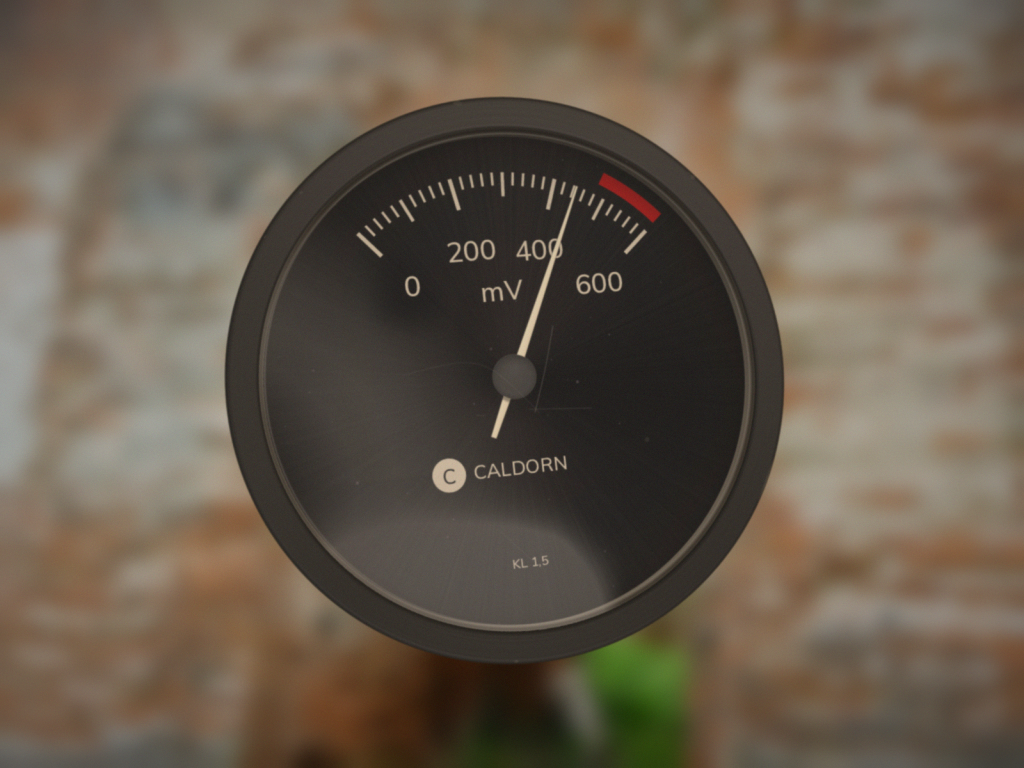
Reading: 440mV
